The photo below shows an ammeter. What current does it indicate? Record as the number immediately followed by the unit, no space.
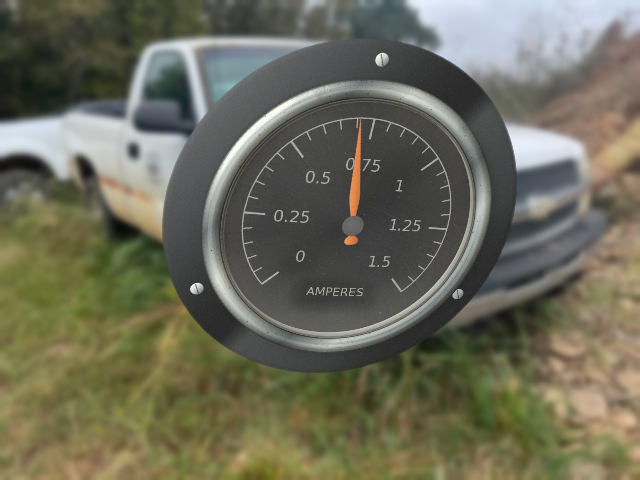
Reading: 0.7A
